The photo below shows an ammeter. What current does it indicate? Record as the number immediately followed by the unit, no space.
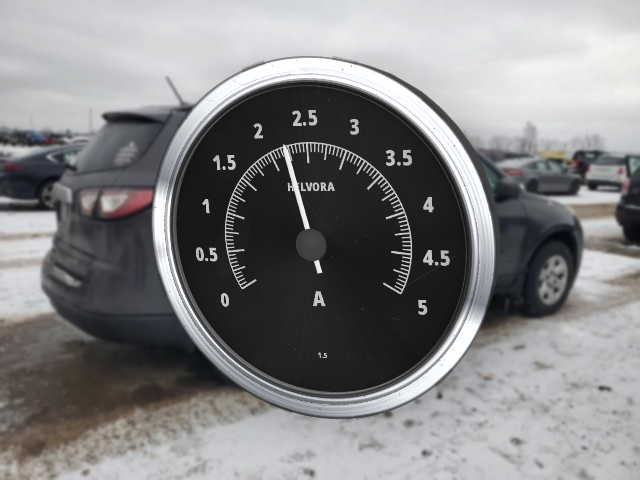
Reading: 2.25A
